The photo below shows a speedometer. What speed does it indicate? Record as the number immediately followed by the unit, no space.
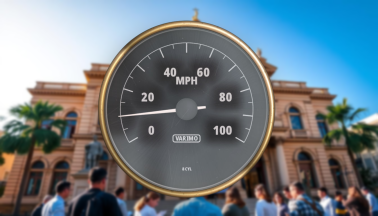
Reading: 10mph
